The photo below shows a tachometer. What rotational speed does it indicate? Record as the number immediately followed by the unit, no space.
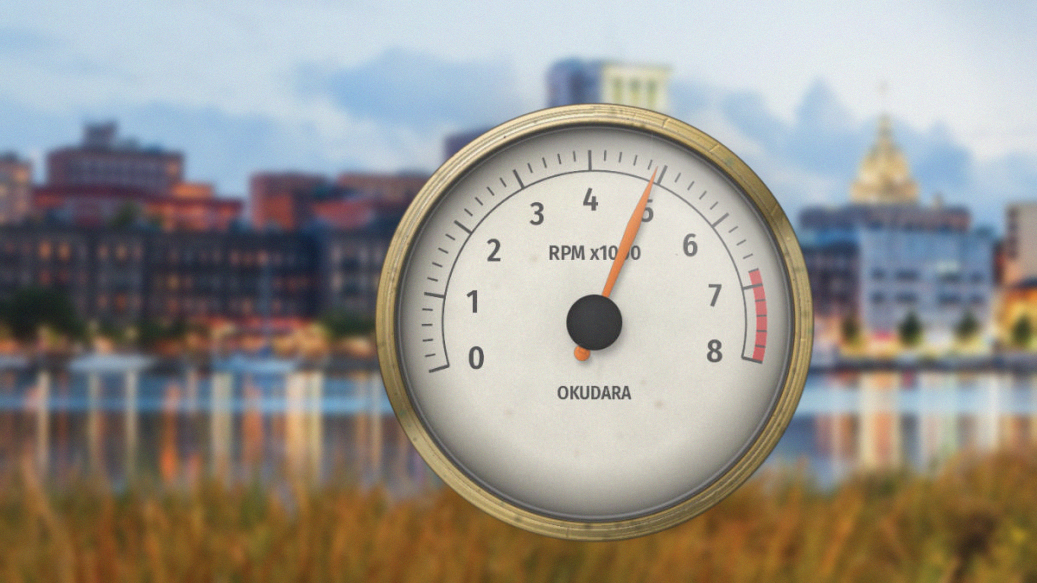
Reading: 4900rpm
